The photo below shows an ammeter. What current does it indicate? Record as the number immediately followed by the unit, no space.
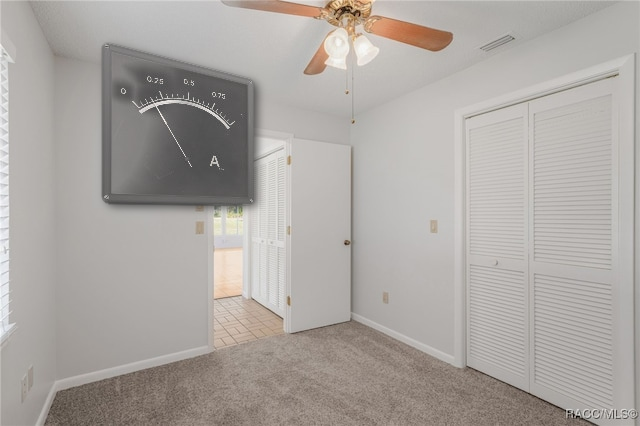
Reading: 0.15A
